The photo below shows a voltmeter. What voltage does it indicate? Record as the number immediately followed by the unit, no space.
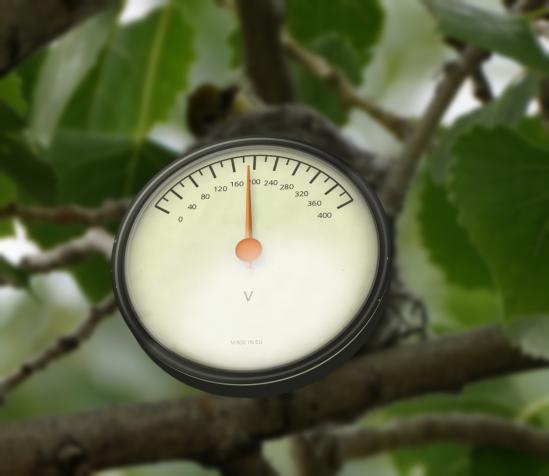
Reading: 190V
